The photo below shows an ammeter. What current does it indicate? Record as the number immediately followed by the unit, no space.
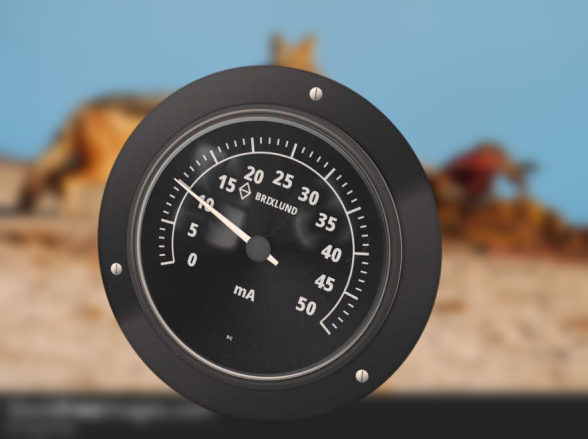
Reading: 10mA
